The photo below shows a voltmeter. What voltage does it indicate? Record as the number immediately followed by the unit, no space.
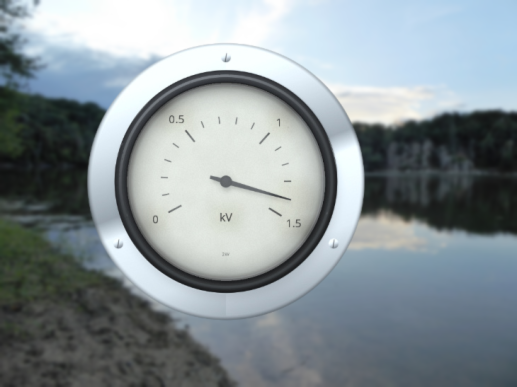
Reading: 1.4kV
